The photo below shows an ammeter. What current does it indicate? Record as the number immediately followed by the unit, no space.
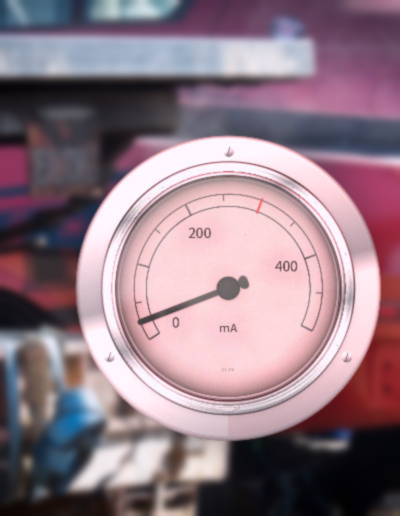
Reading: 25mA
